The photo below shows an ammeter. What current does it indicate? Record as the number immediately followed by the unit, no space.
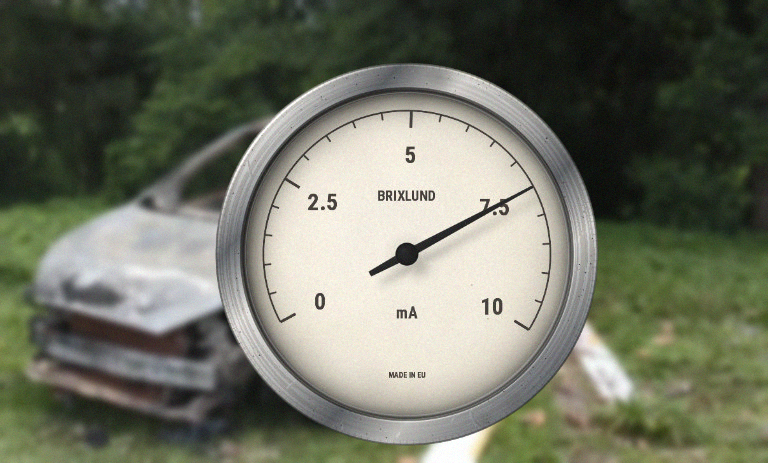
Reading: 7.5mA
